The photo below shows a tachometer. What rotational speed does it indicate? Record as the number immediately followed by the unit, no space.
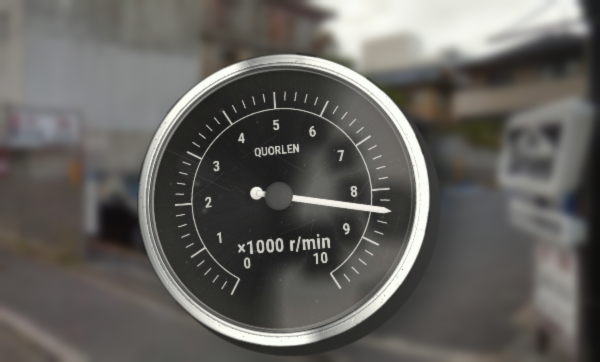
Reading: 8400rpm
